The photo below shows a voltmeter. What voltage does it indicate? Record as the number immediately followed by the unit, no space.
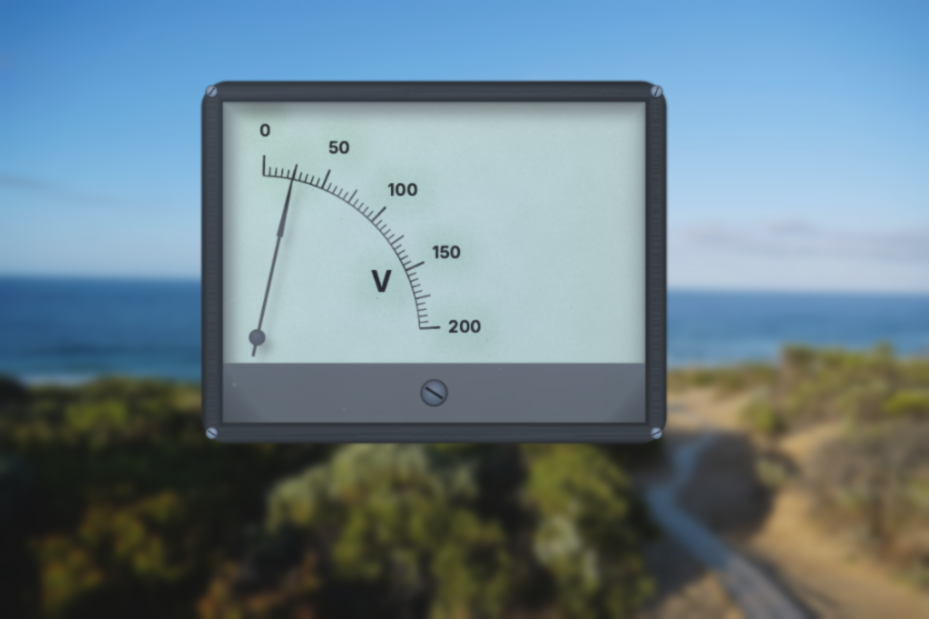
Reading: 25V
